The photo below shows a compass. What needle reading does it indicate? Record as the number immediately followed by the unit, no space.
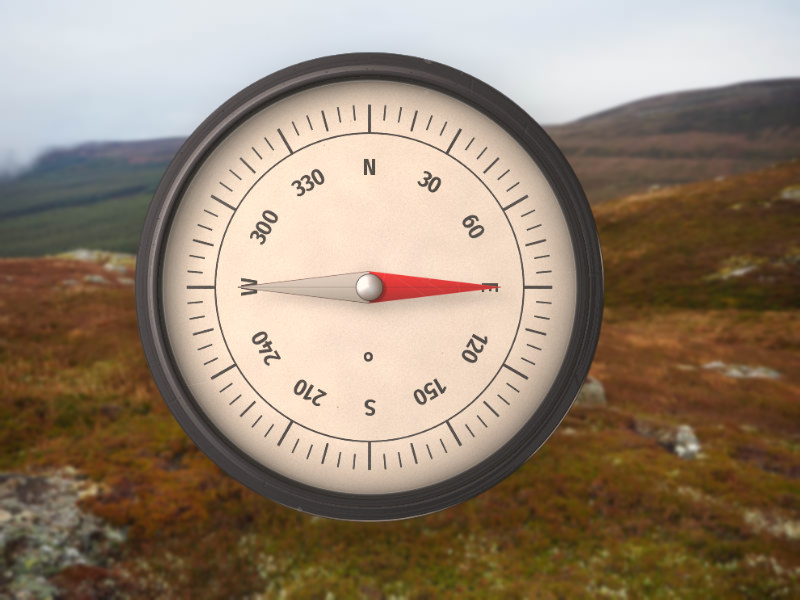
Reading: 90°
